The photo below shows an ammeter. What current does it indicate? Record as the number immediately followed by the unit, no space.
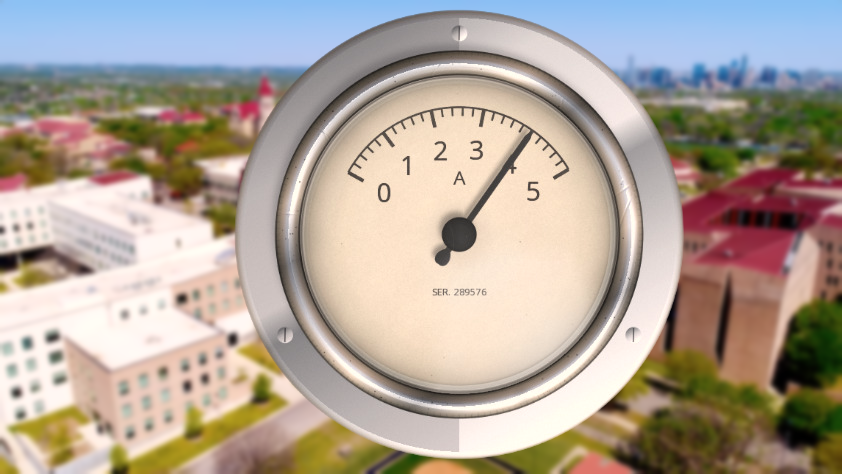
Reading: 4A
